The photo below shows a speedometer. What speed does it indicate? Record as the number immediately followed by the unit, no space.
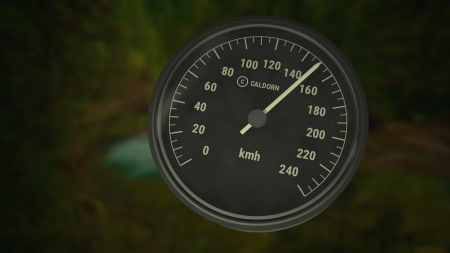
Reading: 150km/h
